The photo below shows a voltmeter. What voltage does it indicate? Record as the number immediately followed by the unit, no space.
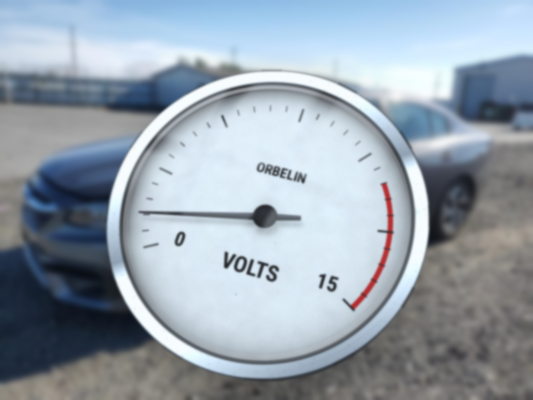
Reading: 1V
